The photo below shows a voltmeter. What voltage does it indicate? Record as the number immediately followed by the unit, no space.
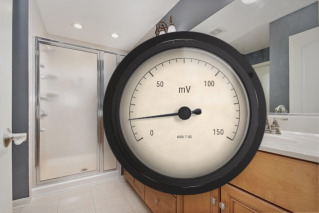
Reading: 15mV
